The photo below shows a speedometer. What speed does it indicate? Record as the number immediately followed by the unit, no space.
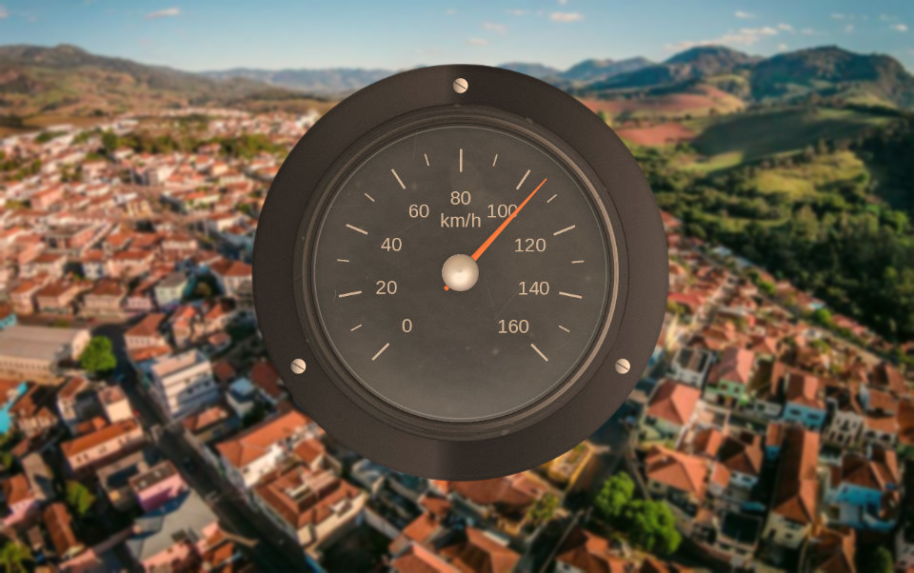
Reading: 105km/h
